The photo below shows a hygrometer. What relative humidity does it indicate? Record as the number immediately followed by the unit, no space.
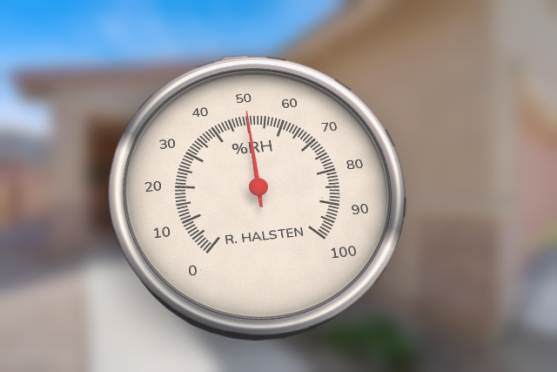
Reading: 50%
